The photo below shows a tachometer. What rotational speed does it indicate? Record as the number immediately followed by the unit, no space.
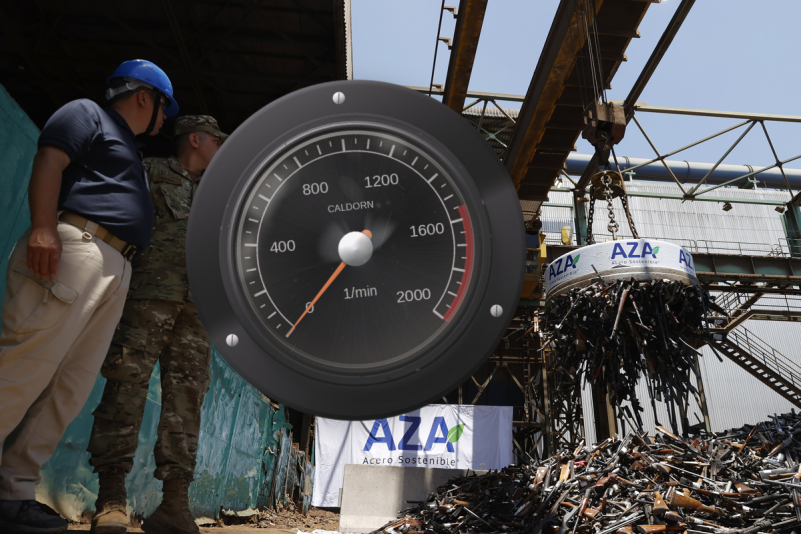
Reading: 0rpm
